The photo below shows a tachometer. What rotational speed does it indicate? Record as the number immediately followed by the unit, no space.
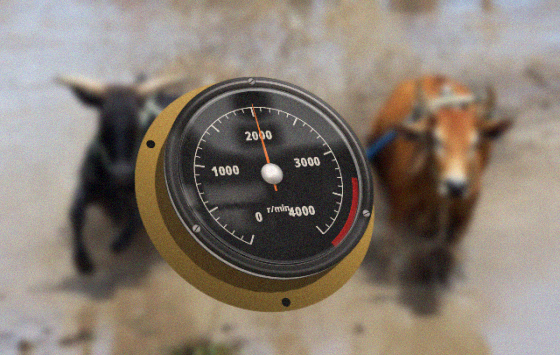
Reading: 2000rpm
